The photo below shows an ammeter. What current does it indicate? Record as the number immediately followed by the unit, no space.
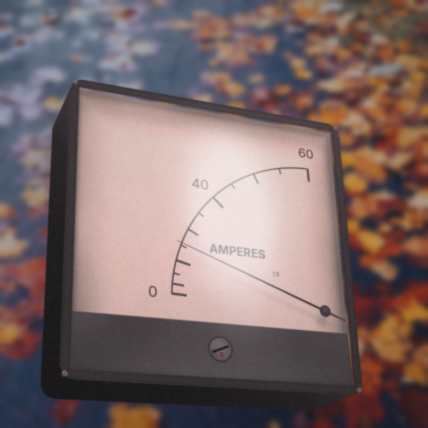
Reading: 25A
